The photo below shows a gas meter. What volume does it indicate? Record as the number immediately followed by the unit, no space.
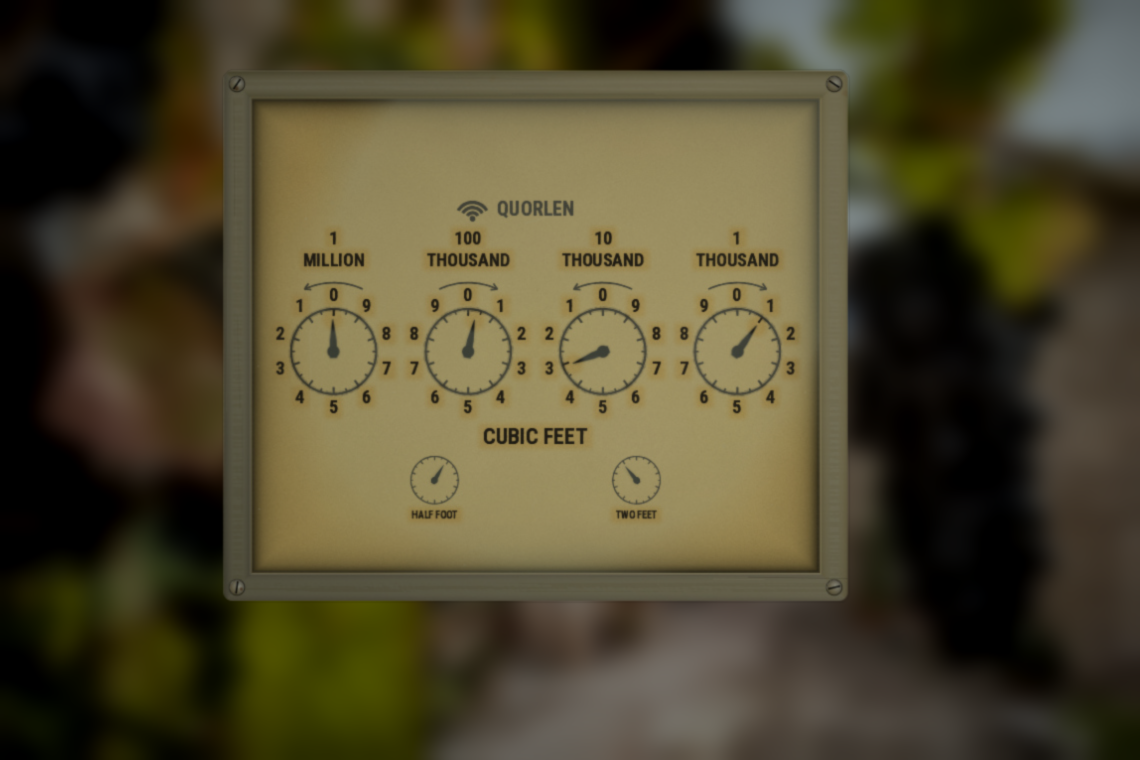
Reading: 3100ft³
